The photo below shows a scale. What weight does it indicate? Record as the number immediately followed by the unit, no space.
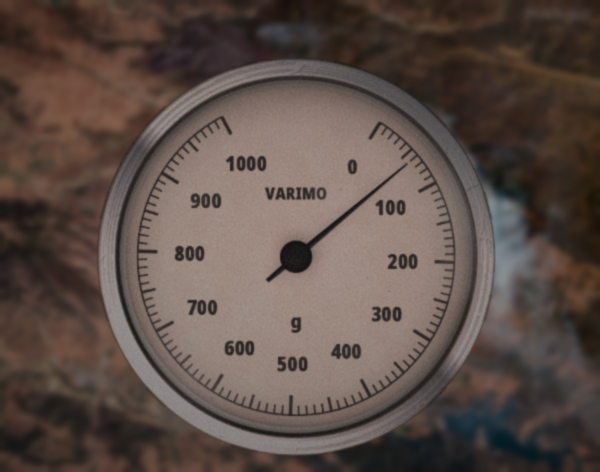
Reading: 60g
